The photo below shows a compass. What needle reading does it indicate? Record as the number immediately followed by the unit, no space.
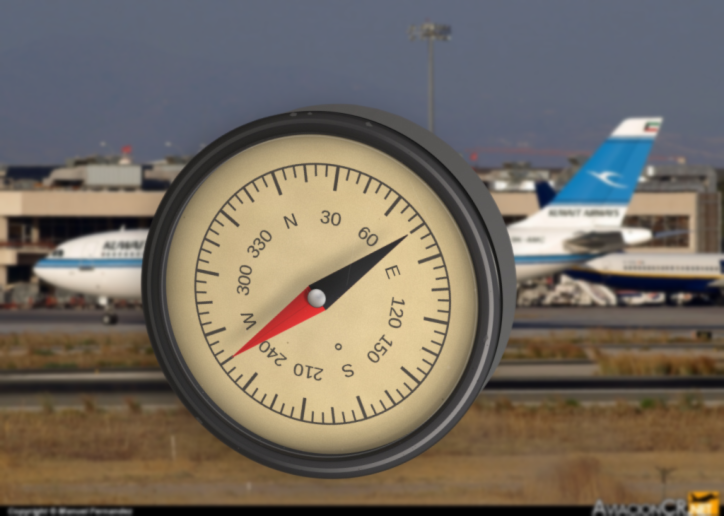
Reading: 255°
